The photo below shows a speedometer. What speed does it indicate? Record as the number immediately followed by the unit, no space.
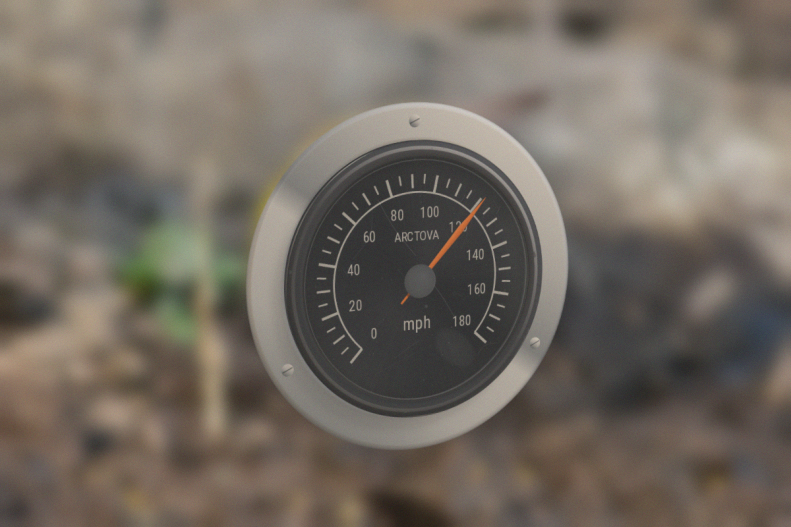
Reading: 120mph
